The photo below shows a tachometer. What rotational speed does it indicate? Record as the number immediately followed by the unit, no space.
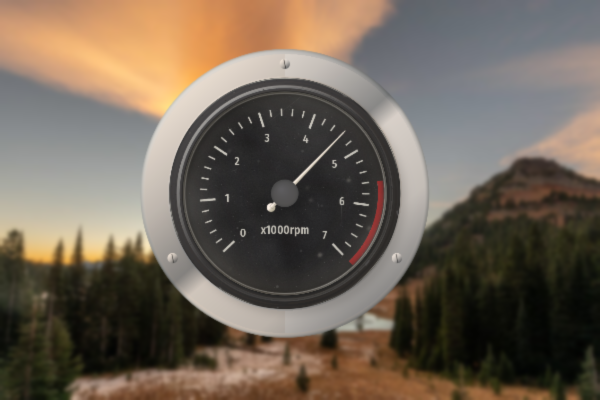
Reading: 4600rpm
